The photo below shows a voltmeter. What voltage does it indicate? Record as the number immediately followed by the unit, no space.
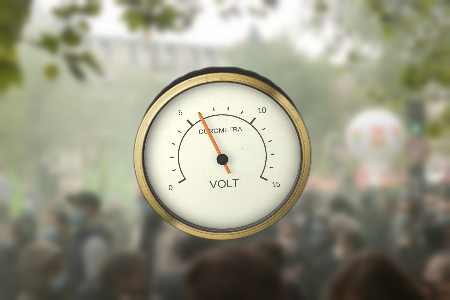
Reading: 6V
